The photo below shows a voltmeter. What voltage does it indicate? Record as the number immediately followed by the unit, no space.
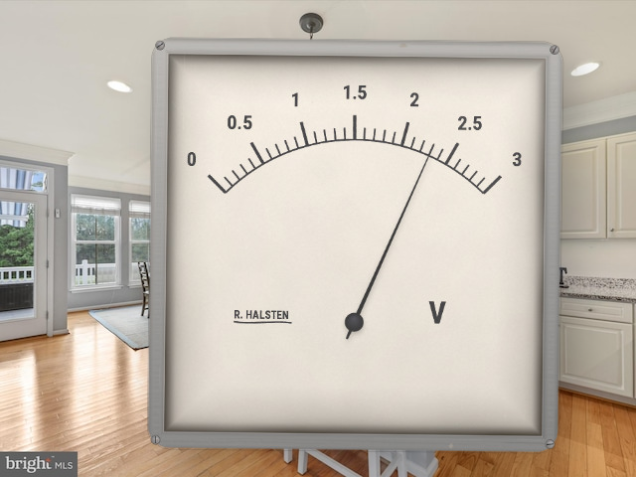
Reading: 2.3V
